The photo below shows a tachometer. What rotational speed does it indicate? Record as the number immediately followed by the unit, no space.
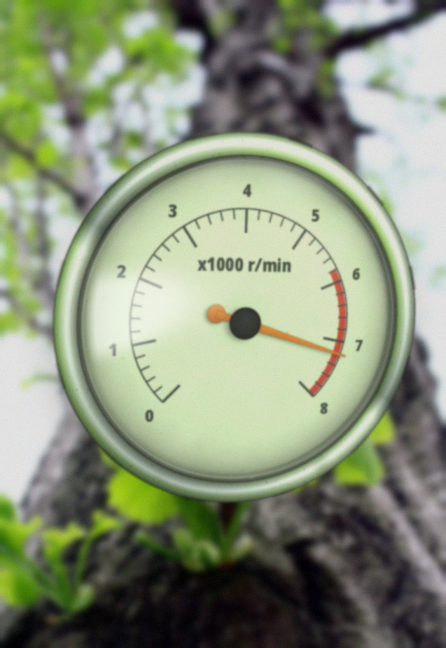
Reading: 7200rpm
